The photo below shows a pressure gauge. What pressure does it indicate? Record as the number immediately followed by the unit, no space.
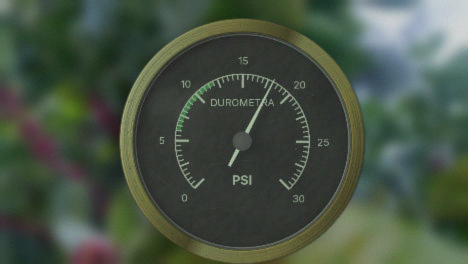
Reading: 18psi
